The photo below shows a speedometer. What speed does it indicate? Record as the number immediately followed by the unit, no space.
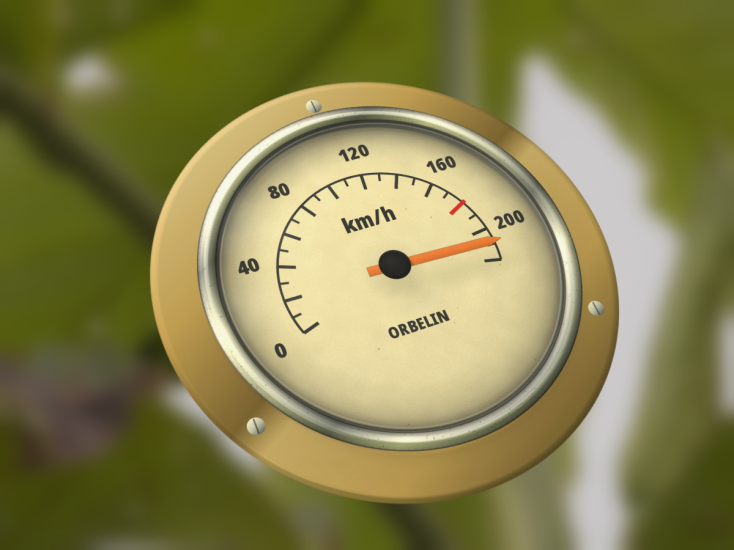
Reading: 210km/h
